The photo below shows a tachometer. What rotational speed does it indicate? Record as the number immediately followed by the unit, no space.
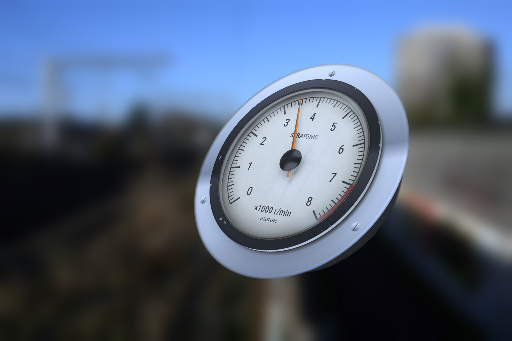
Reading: 3500rpm
